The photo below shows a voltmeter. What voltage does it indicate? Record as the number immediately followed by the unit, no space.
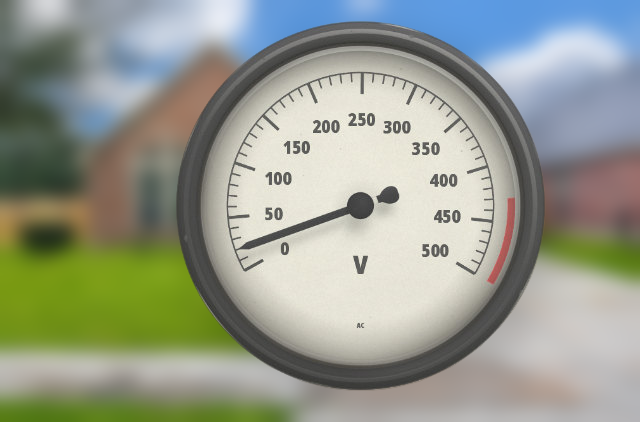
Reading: 20V
